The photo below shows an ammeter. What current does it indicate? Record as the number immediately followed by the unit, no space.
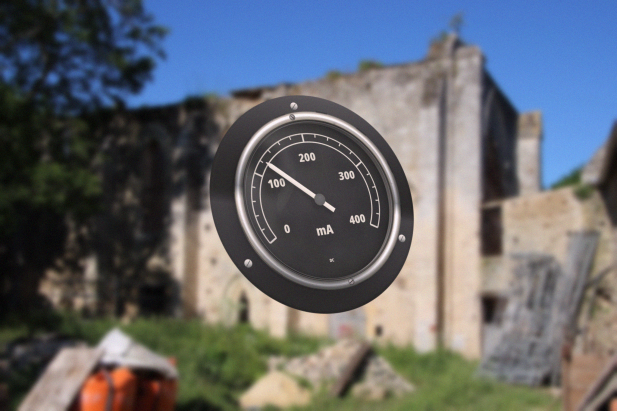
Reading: 120mA
